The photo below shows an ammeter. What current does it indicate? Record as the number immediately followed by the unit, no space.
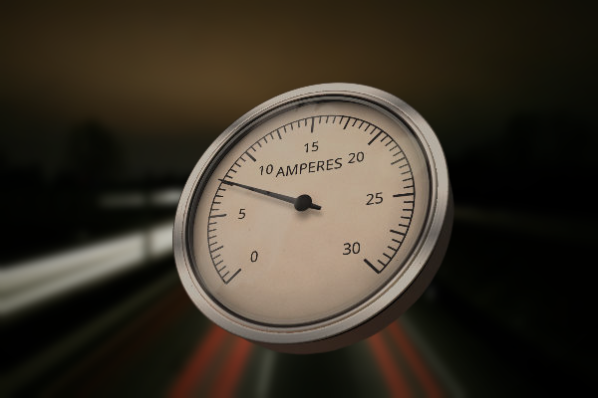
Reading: 7.5A
